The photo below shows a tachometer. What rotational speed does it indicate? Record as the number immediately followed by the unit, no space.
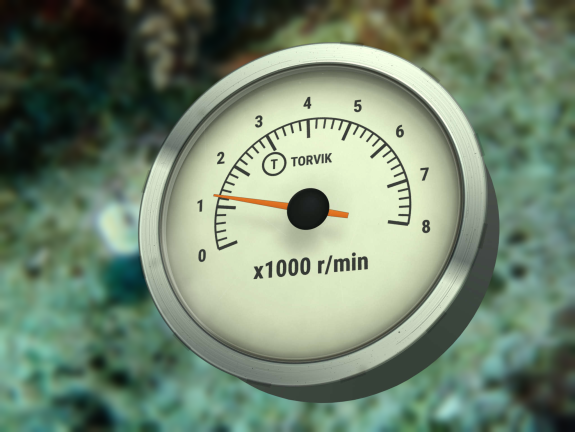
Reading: 1200rpm
